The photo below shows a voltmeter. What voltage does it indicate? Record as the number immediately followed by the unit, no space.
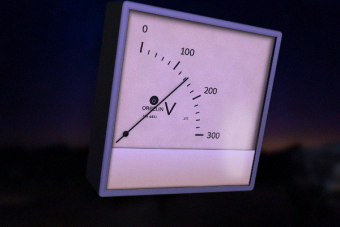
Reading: 140V
